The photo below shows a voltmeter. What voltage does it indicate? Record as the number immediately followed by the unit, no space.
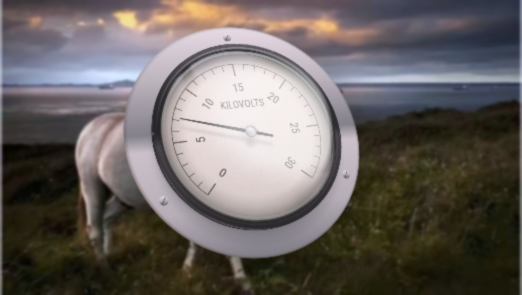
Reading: 7kV
